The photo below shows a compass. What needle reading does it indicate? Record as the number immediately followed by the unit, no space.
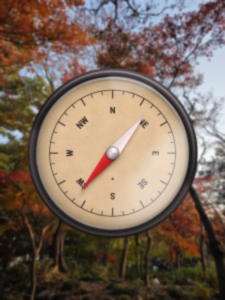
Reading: 220°
